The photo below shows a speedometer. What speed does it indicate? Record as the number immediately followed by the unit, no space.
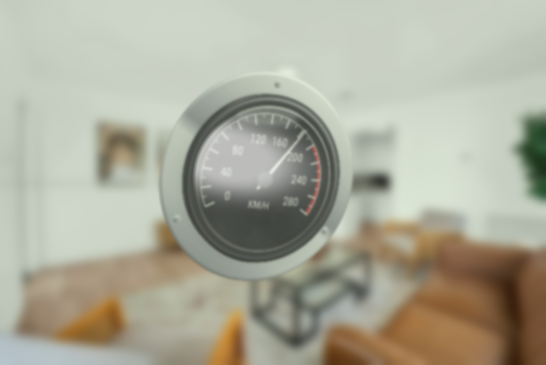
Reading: 180km/h
